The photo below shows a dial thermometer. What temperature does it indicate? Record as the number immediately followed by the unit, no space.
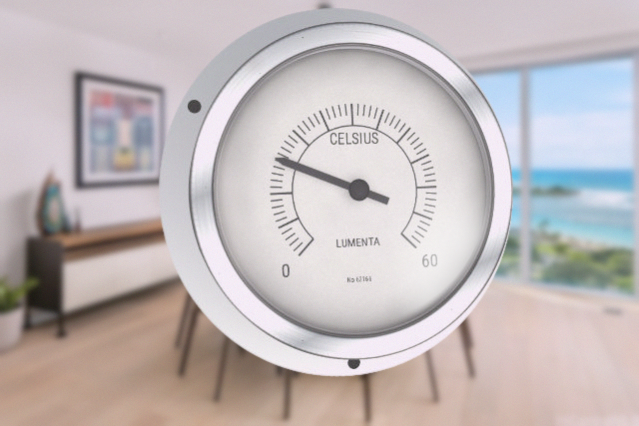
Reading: 15°C
